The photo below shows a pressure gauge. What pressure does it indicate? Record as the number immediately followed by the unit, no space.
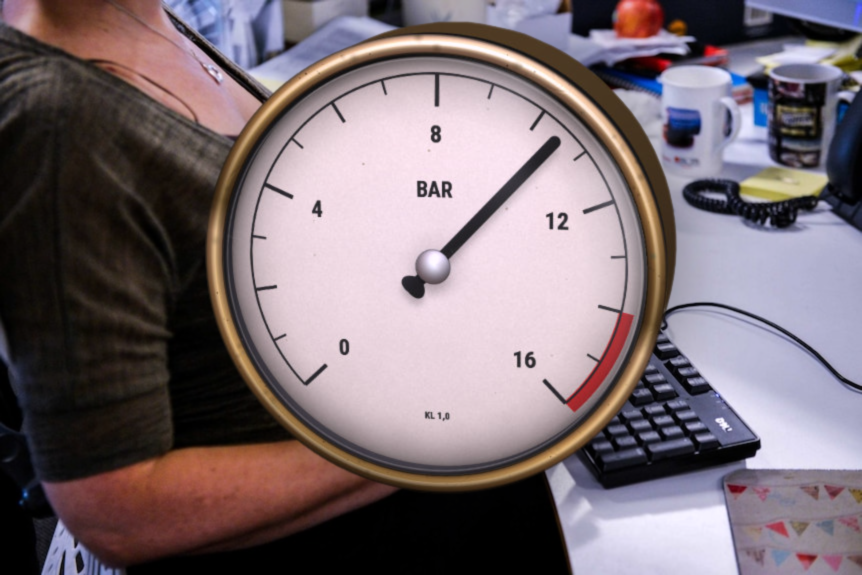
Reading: 10.5bar
